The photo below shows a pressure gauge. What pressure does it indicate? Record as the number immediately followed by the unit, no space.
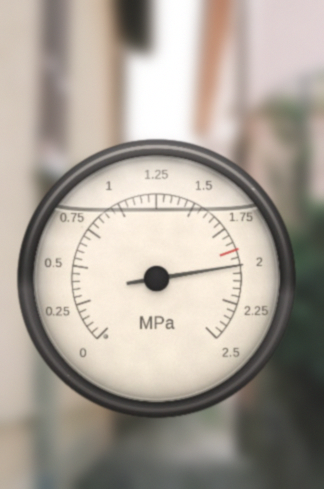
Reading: 2MPa
